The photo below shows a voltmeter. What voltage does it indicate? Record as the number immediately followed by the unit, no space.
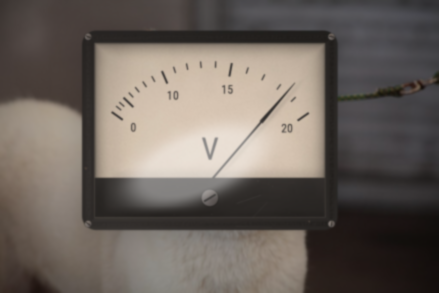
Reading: 18.5V
